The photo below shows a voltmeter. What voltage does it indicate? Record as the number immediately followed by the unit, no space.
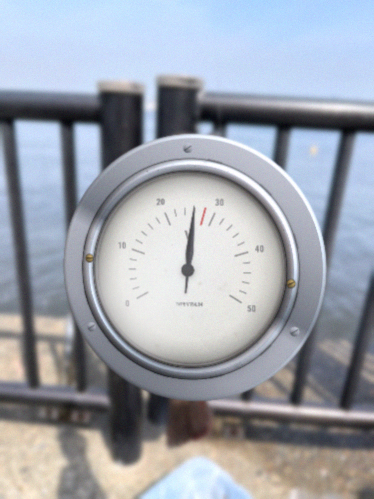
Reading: 26V
